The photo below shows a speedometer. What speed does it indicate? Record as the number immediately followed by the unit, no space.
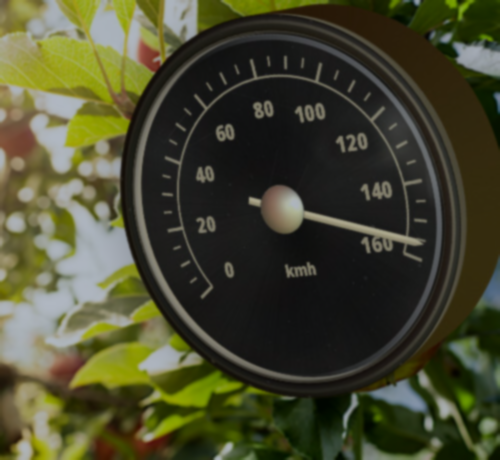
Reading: 155km/h
